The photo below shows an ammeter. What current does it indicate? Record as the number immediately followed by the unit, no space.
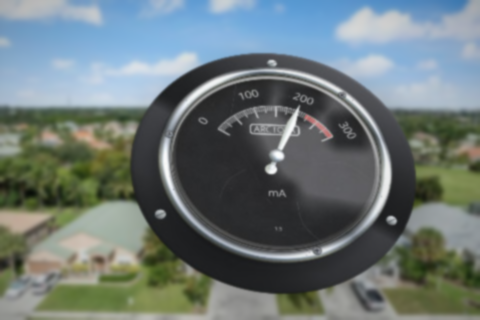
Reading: 200mA
